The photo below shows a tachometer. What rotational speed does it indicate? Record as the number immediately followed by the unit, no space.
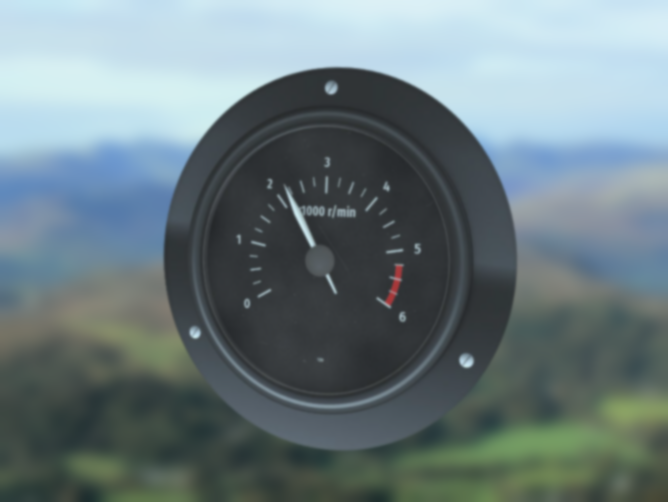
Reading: 2250rpm
